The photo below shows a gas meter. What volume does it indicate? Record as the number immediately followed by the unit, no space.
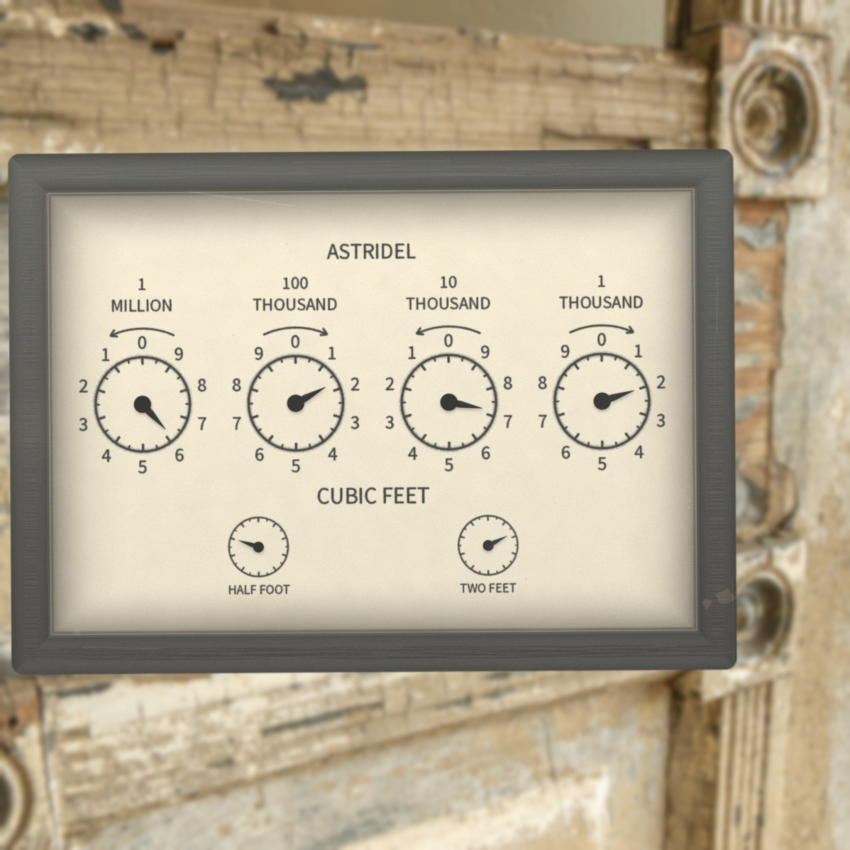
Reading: 617200ft³
